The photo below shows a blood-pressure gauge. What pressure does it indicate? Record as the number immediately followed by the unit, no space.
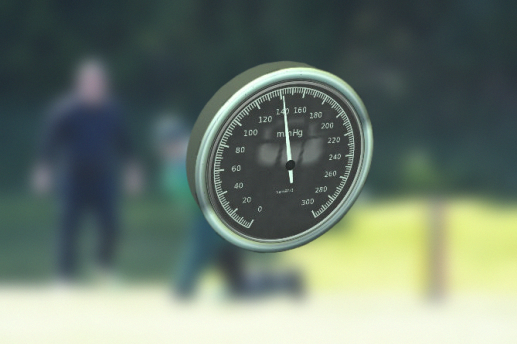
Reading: 140mmHg
